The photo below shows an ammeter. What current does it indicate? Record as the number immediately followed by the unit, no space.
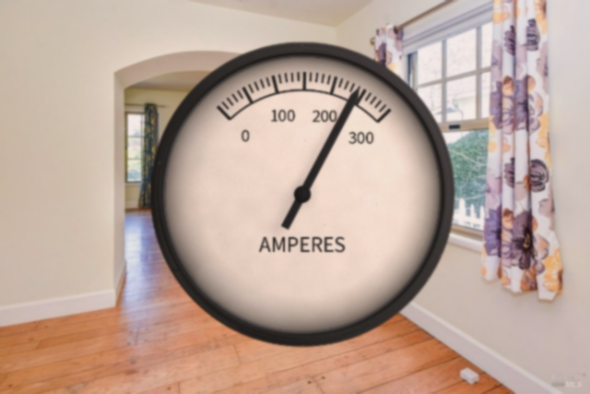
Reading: 240A
